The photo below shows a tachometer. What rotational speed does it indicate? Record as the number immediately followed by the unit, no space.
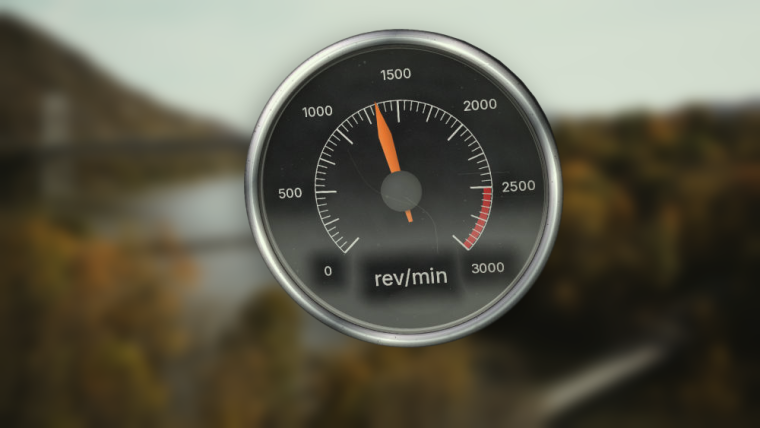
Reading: 1350rpm
